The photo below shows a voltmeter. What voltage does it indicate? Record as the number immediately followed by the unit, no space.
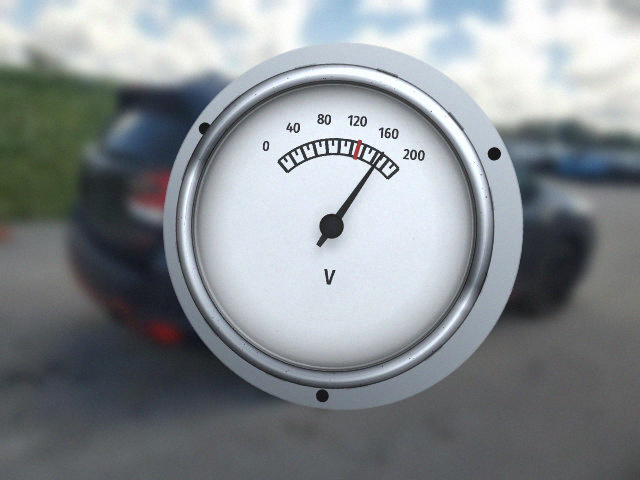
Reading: 170V
